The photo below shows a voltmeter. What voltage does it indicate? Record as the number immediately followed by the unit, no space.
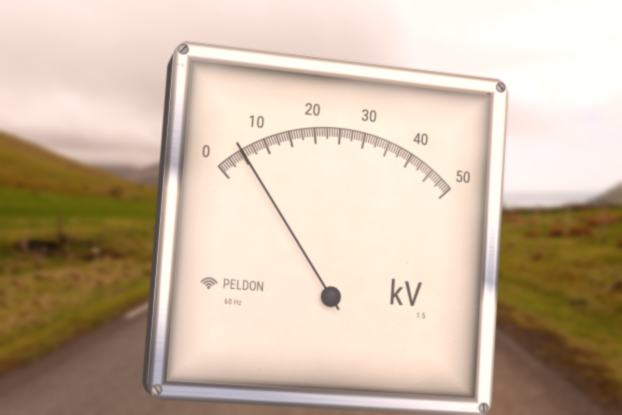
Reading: 5kV
